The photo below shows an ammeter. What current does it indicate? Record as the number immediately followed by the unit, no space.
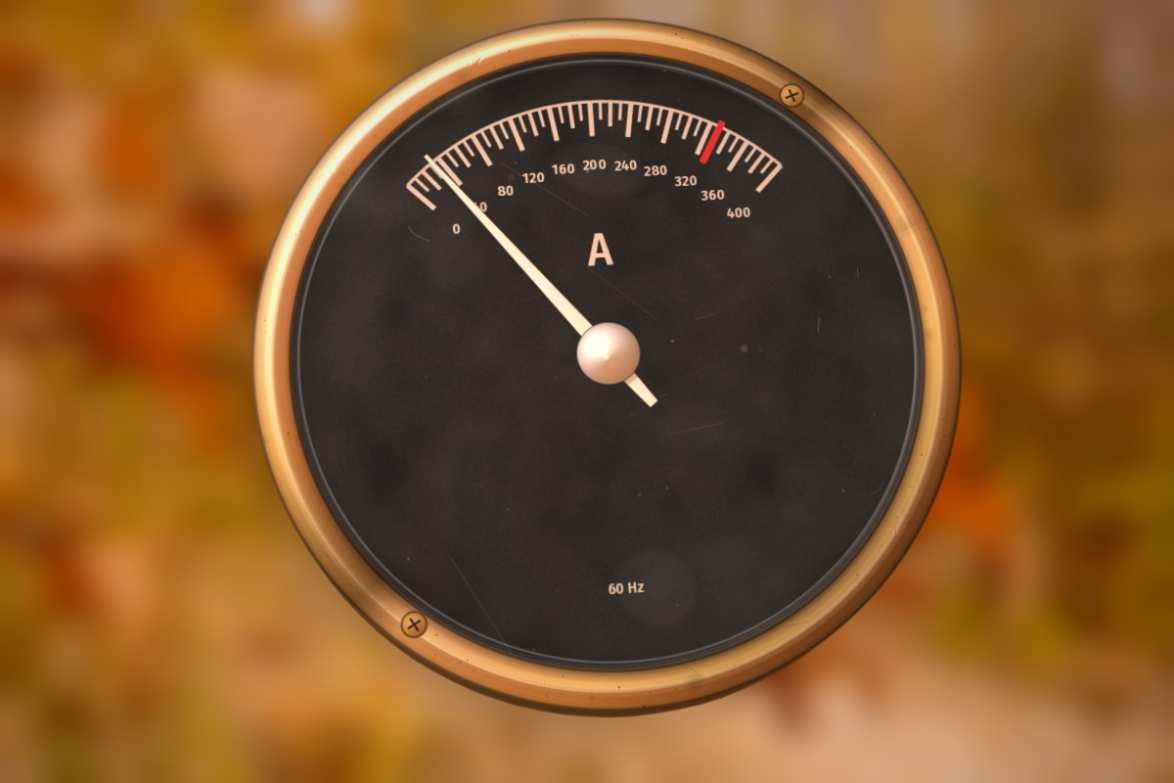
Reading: 30A
